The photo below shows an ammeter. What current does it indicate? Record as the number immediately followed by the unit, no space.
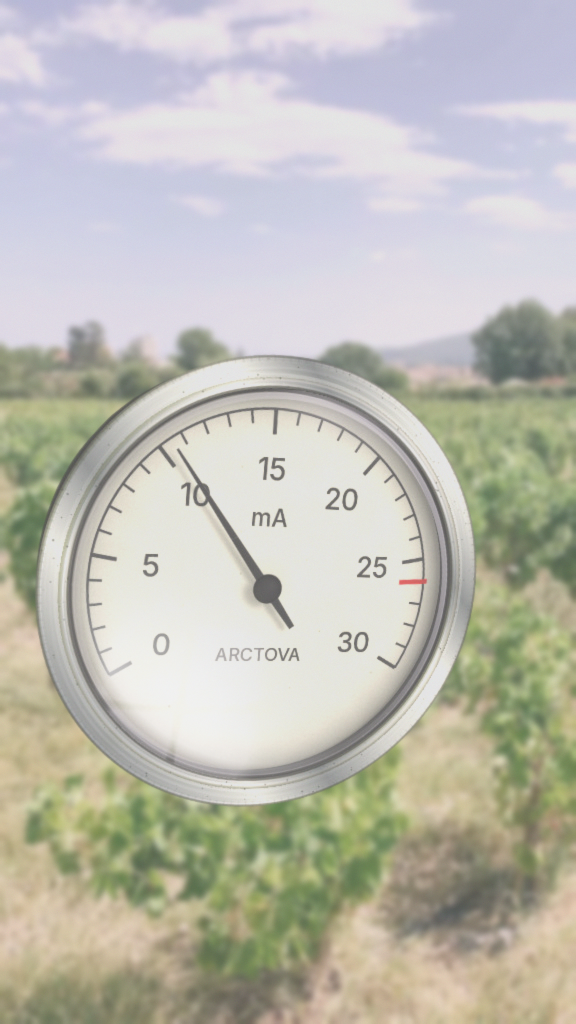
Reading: 10.5mA
